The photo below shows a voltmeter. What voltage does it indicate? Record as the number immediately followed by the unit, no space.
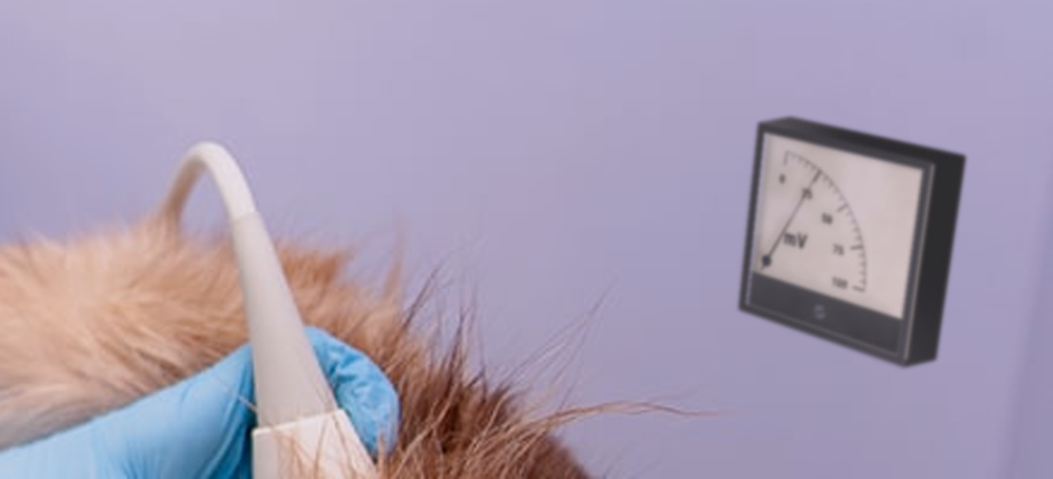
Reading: 25mV
